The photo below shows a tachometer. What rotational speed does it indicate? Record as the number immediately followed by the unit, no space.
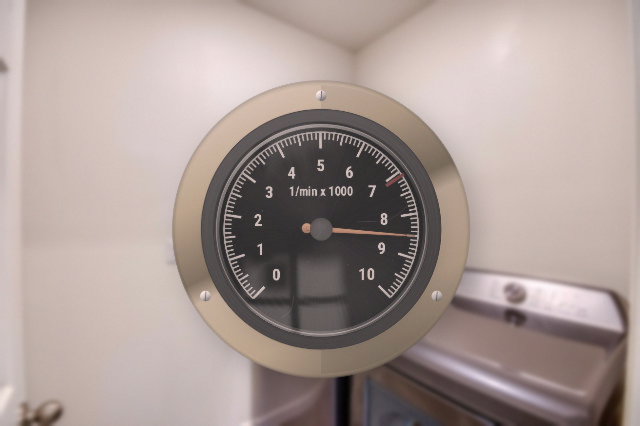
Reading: 8500rpm
